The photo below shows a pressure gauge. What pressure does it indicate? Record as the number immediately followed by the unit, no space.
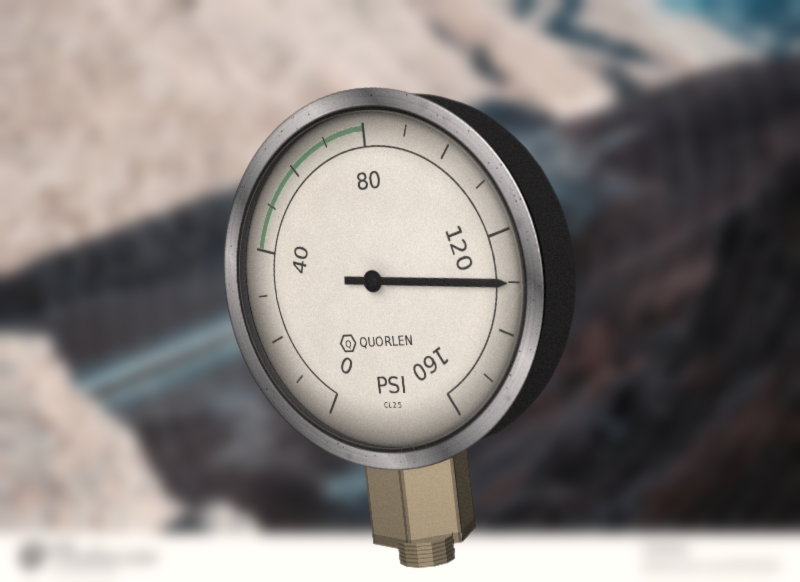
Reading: 130psi
